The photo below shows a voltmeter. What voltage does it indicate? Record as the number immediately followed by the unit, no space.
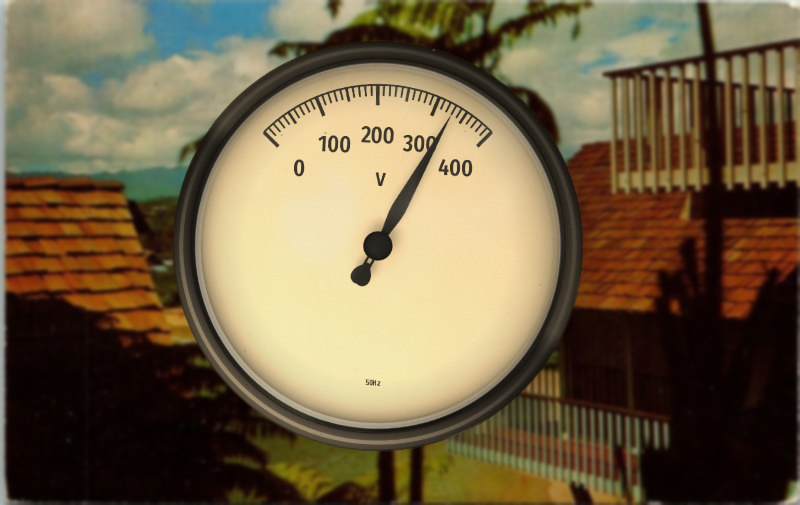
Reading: 330V
